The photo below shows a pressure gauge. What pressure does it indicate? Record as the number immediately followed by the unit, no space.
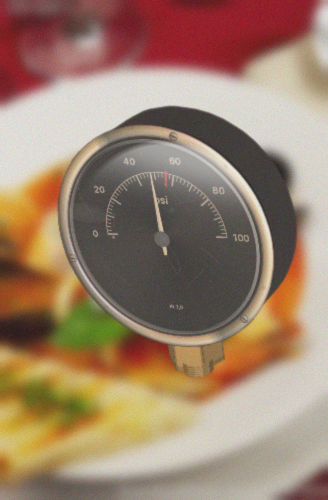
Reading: 50psi
